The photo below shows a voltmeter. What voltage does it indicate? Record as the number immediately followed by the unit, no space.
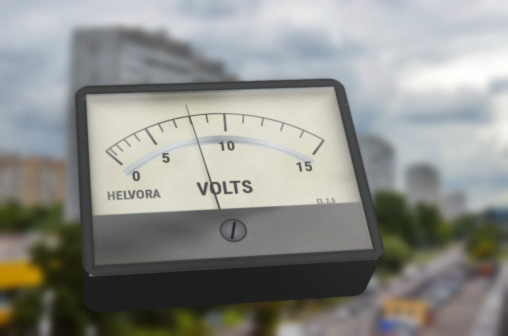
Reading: 8V
